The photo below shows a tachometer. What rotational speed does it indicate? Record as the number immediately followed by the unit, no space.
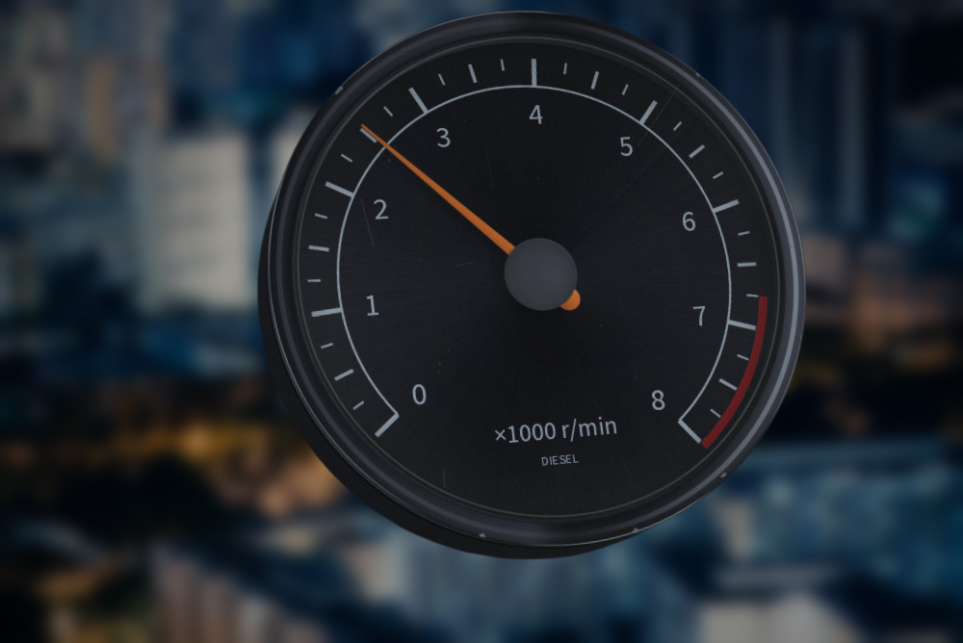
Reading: 2500rpm
